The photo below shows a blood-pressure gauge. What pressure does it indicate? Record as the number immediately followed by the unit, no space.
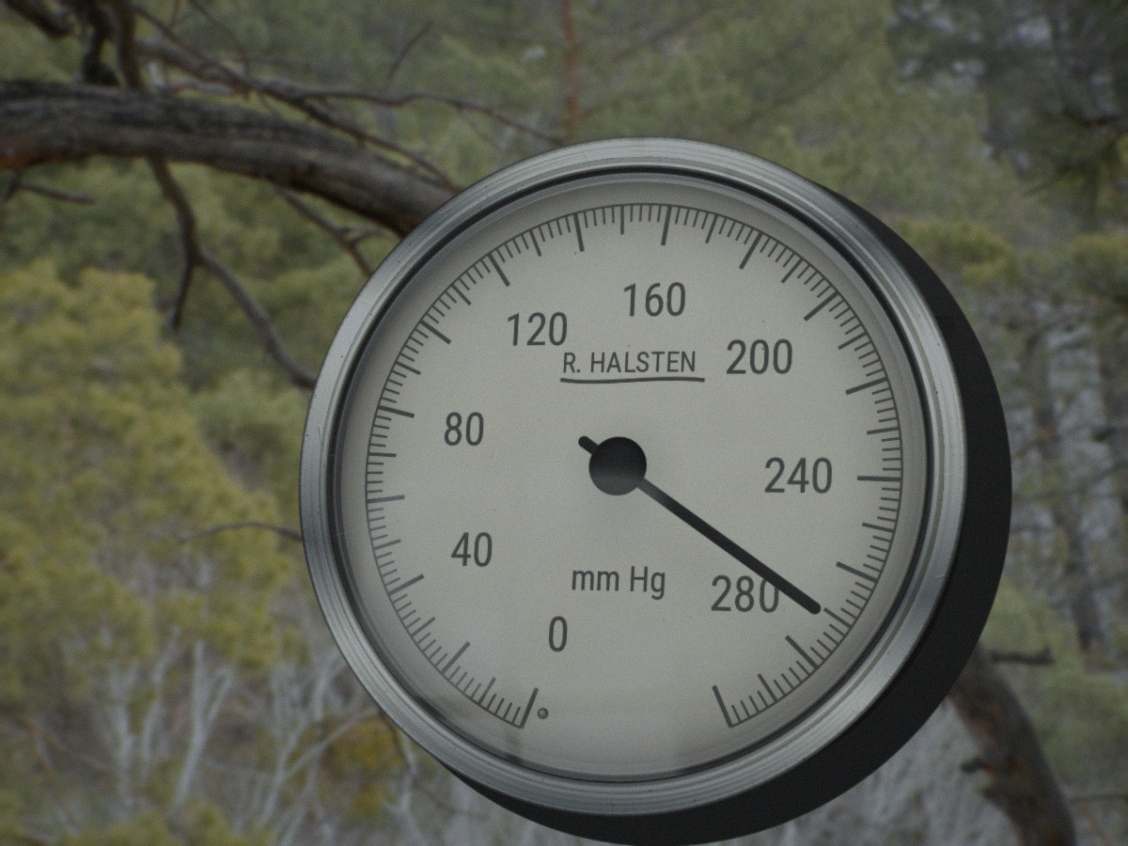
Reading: 271mmHg
